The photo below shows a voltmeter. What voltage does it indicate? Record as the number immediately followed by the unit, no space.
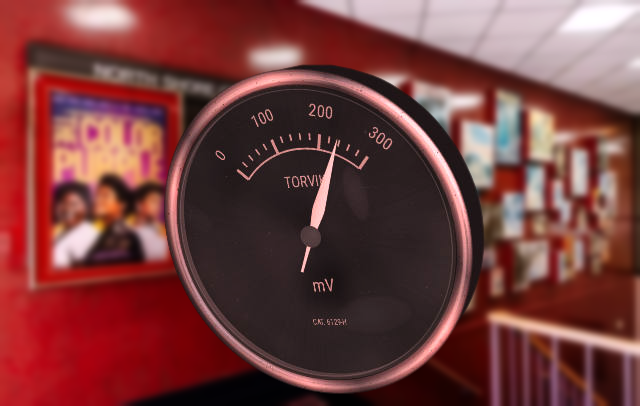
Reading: 240mV
